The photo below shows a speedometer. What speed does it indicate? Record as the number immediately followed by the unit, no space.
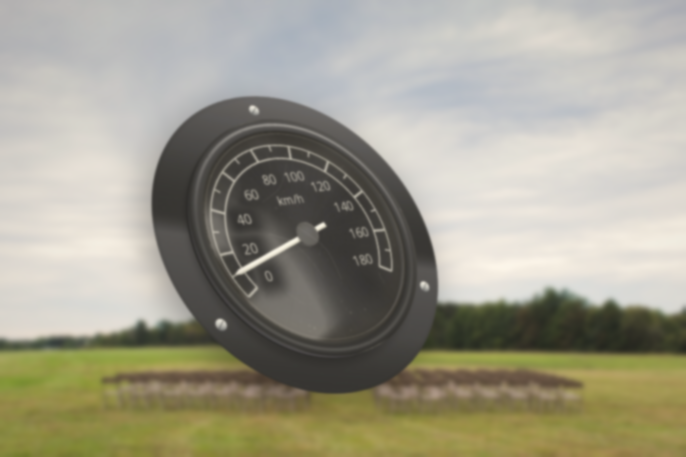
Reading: 10km/h
